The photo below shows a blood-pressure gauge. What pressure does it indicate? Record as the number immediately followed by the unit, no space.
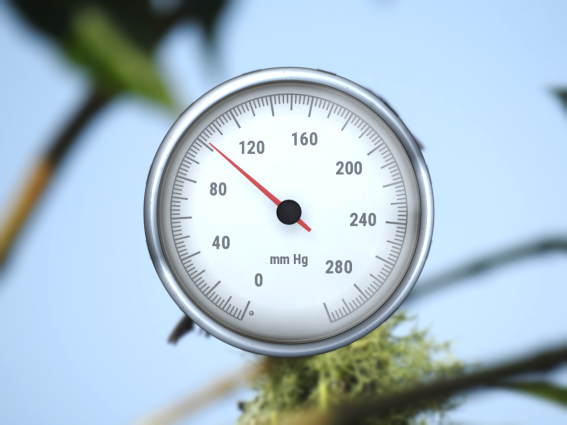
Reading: 102mmHg
